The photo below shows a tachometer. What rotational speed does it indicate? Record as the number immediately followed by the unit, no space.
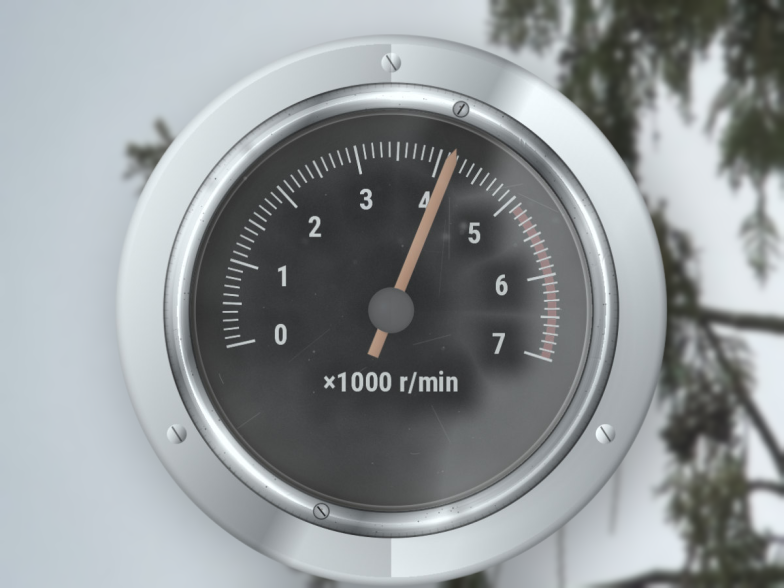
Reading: 4150rpm
